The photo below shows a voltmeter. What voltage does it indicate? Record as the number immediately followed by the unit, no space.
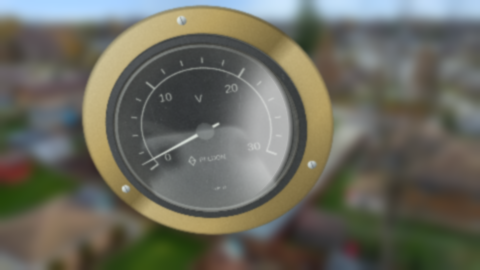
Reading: 1V
